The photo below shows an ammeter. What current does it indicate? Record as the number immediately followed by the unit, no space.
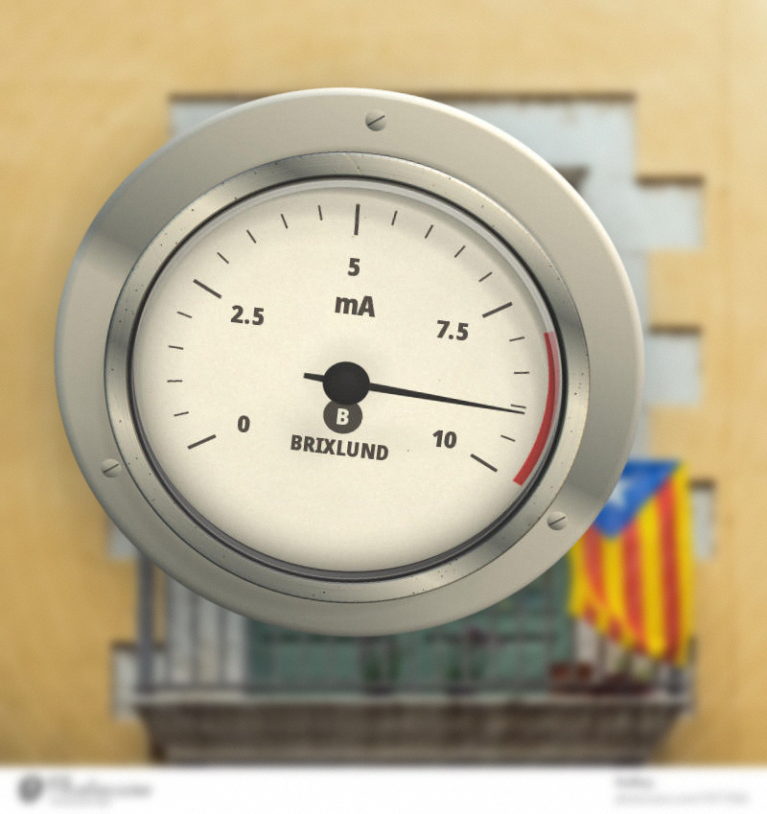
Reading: 9mA
